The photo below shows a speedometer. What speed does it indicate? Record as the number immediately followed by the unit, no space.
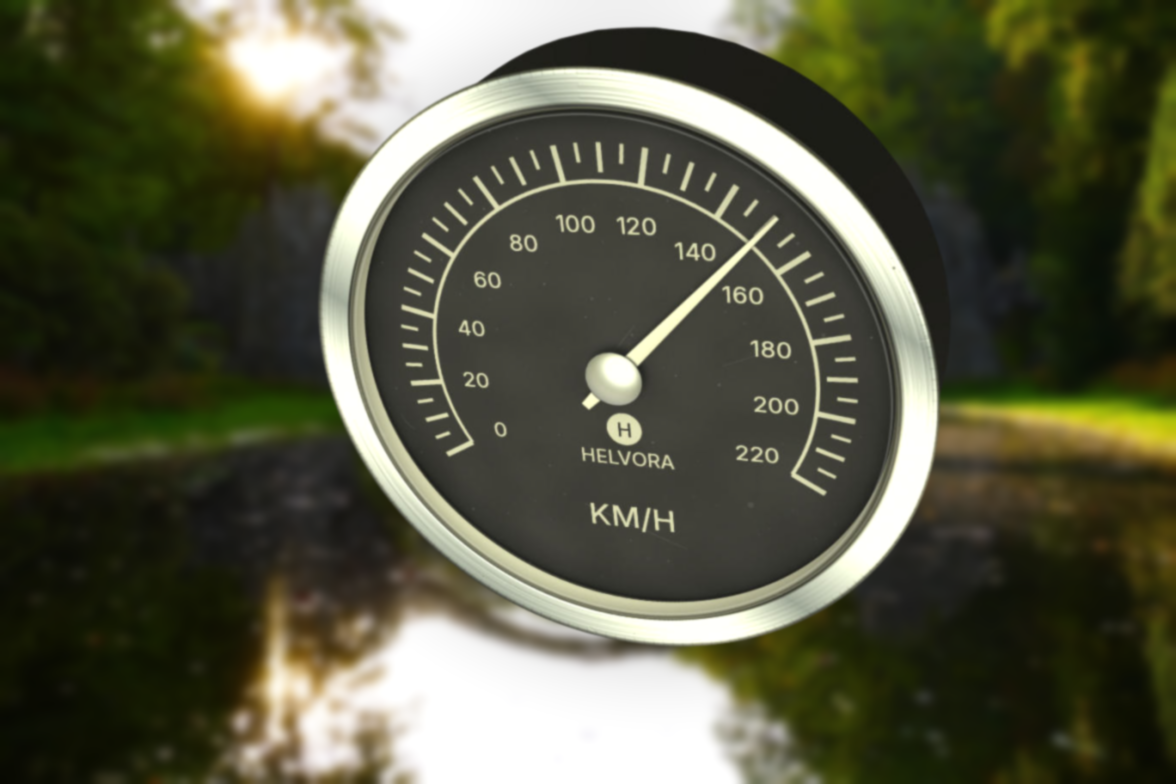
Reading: 150km/h
